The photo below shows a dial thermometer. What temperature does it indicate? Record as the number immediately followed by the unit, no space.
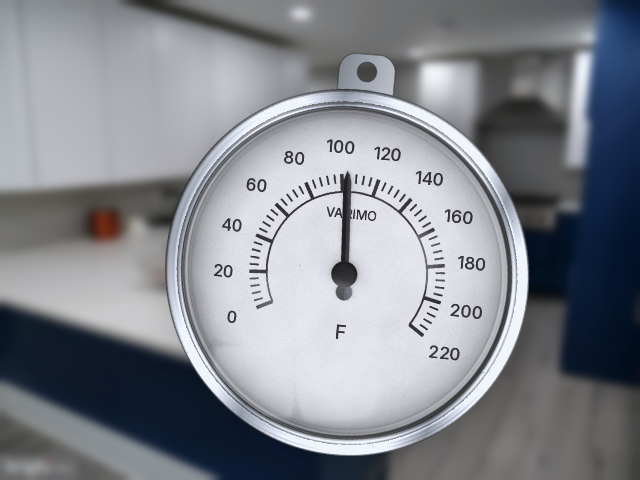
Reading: 104°F
